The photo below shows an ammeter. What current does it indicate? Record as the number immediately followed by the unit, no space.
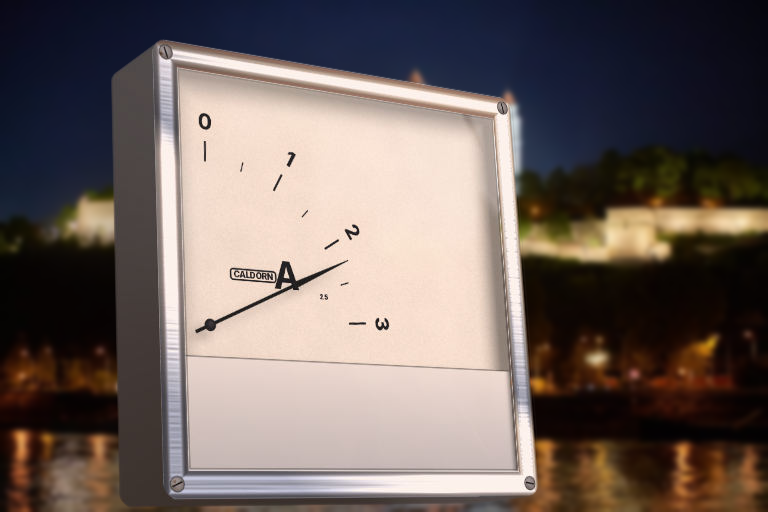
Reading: 2.25A
